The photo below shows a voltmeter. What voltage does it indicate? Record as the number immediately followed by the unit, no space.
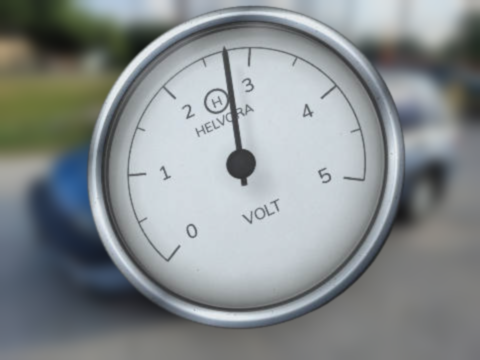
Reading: 2.75V
